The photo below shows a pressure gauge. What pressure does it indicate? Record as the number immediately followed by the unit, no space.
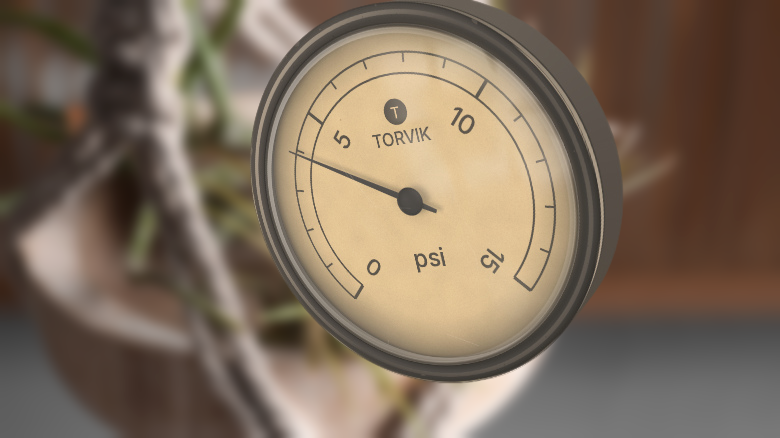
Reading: 4psi
